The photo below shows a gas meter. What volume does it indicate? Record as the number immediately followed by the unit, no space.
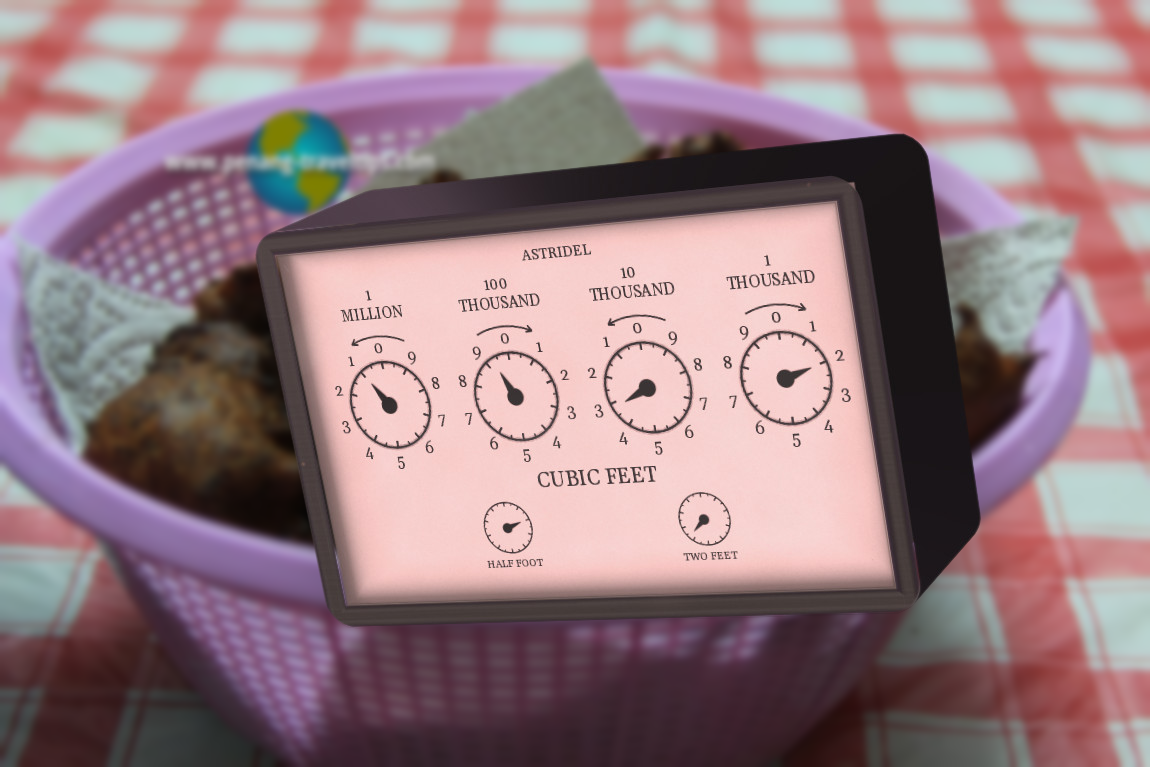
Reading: 93200ft³
